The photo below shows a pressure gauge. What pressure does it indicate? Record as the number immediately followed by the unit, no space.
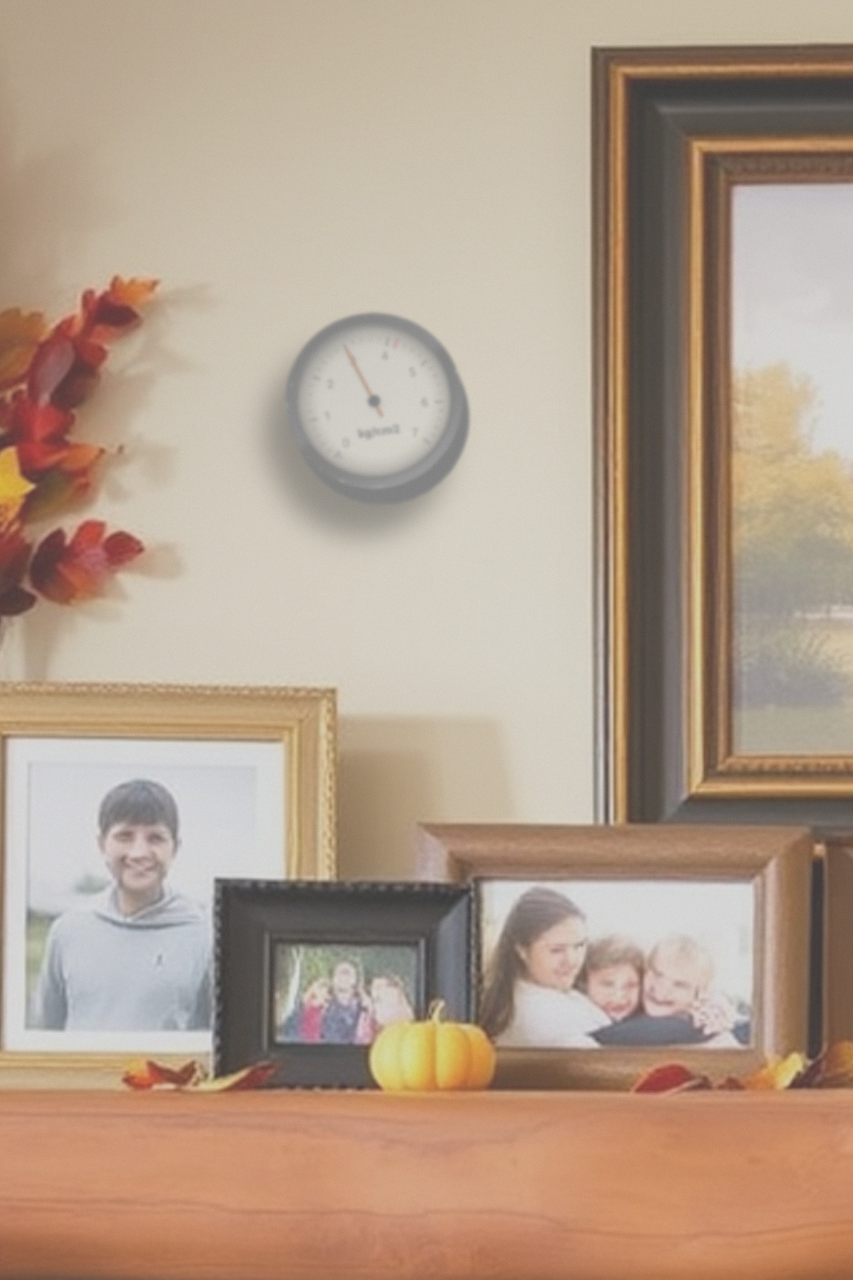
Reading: 3kg/cm²
